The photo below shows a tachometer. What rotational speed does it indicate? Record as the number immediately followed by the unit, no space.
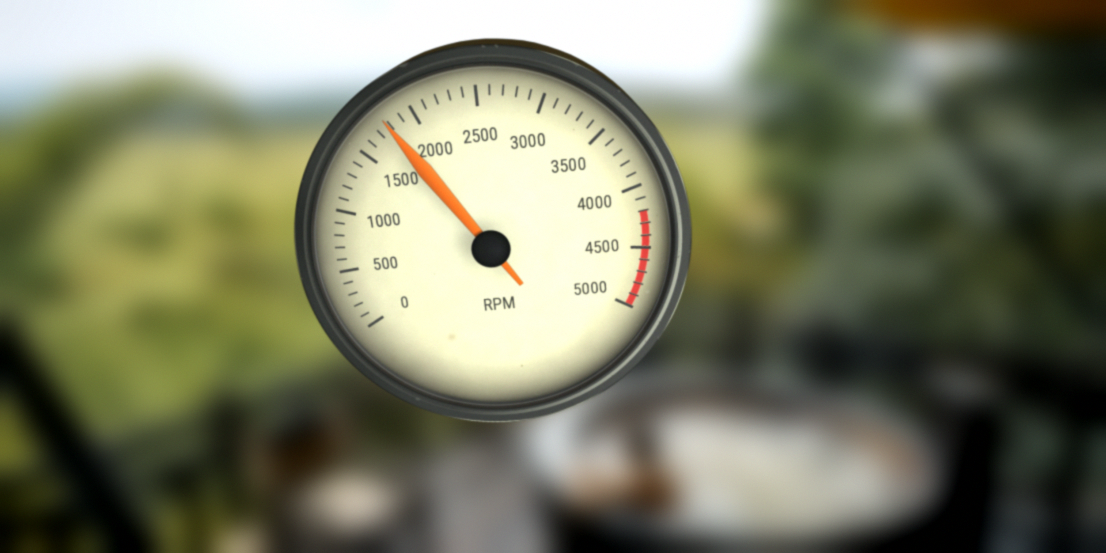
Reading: 1800rpm
